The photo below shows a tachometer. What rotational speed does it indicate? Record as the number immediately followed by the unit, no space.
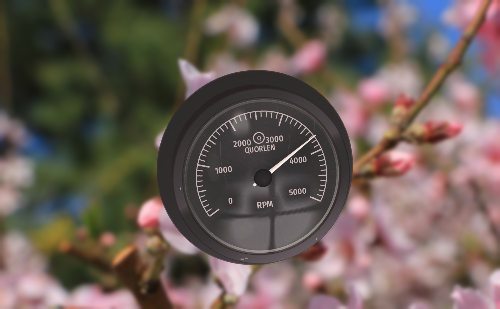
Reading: 3700rpm
